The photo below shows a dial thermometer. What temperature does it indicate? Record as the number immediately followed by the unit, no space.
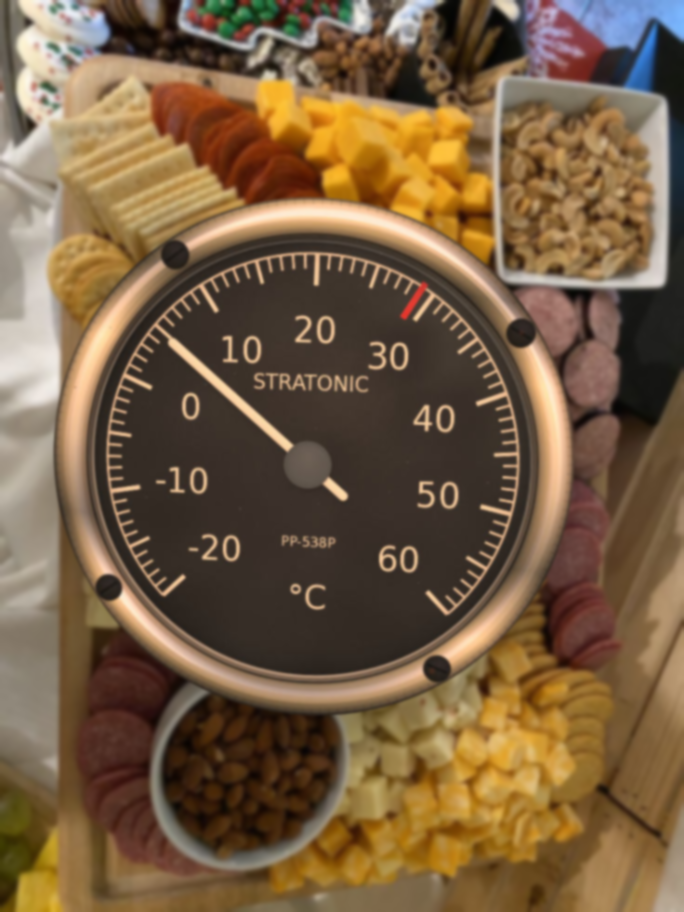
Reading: 5°C
